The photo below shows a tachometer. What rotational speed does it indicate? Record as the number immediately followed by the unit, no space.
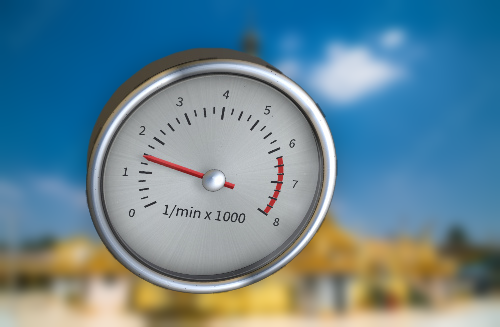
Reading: 1500rpm
